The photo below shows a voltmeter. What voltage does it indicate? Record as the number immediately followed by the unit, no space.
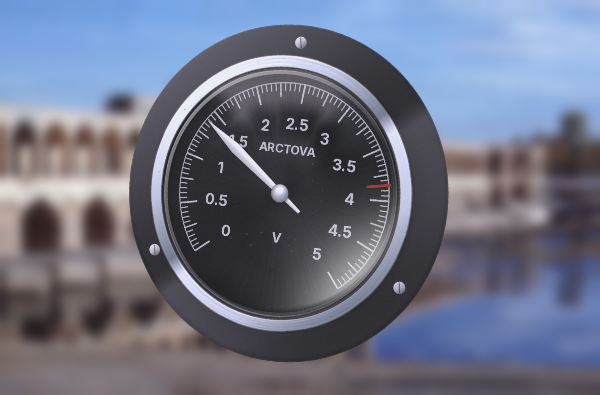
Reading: 1.4V
